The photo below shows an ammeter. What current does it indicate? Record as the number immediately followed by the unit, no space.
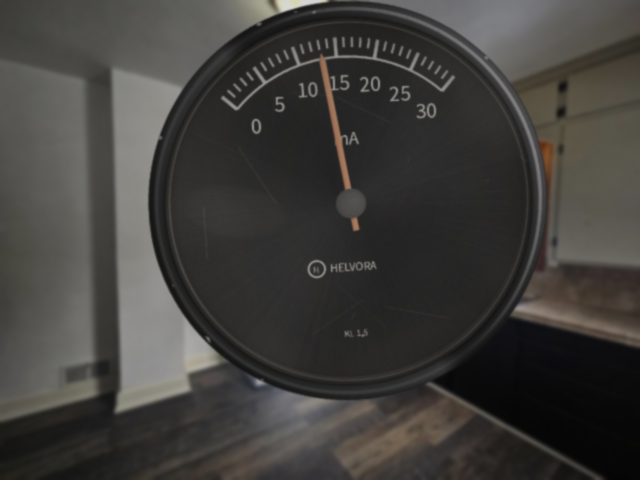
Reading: 13mA
